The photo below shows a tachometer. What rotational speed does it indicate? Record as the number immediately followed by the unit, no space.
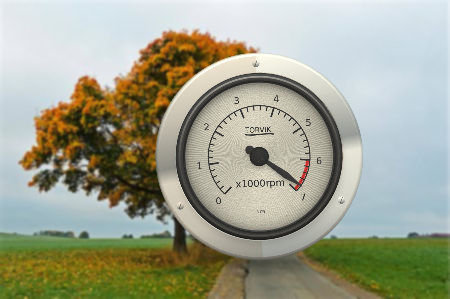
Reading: 6800rpm
